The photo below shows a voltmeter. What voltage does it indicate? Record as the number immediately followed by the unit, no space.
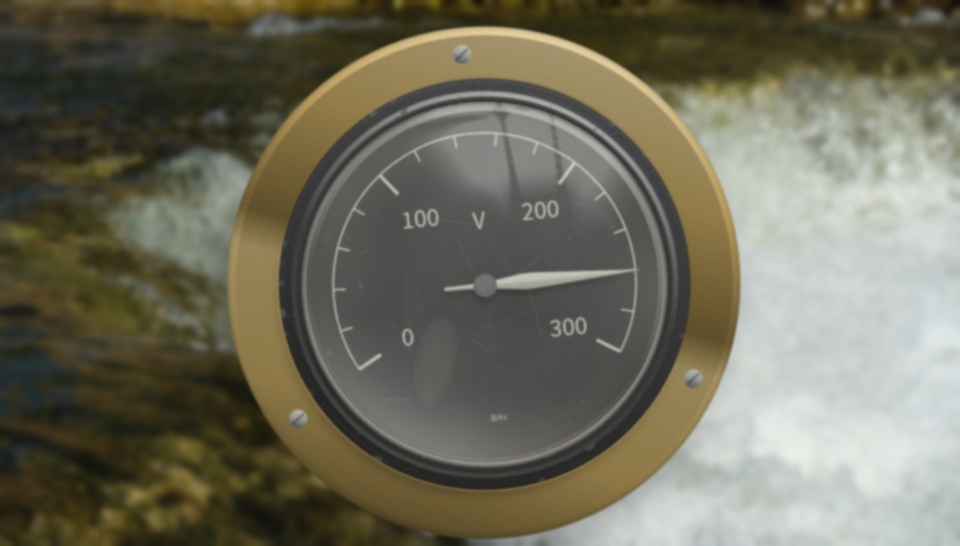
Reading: 260V
